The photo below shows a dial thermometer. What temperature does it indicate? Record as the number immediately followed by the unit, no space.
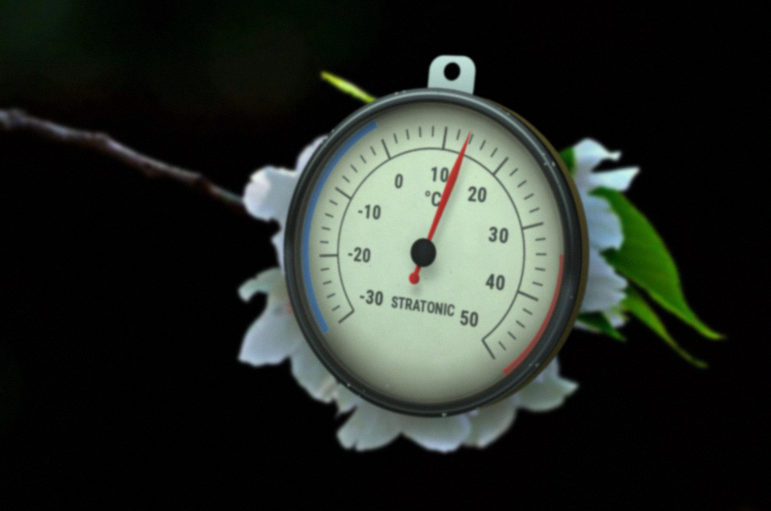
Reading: 14°C
